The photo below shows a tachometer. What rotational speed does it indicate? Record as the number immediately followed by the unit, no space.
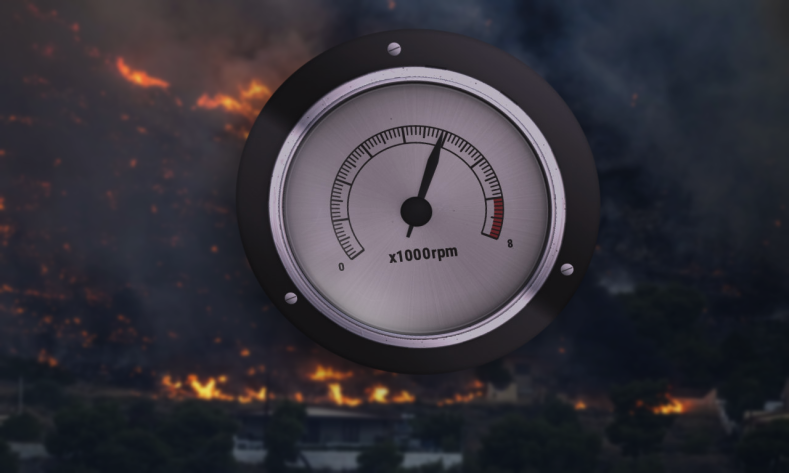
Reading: 4900rpm
